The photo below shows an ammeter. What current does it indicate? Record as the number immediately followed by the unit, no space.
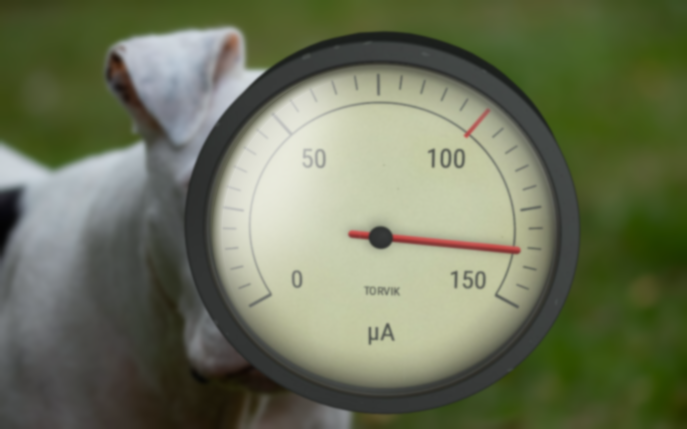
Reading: 135µA
